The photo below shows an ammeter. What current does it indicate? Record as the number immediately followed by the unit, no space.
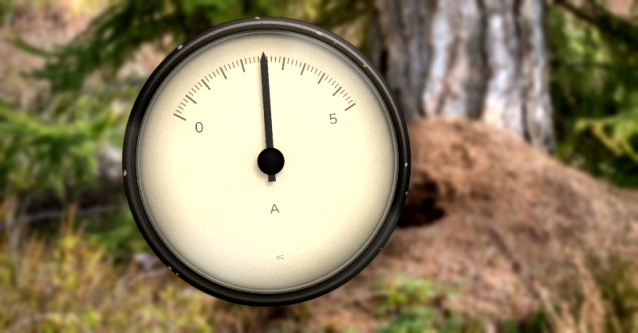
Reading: 2.5A
